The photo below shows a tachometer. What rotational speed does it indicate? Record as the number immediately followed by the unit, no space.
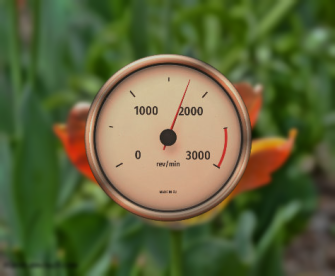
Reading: 1750rpm
